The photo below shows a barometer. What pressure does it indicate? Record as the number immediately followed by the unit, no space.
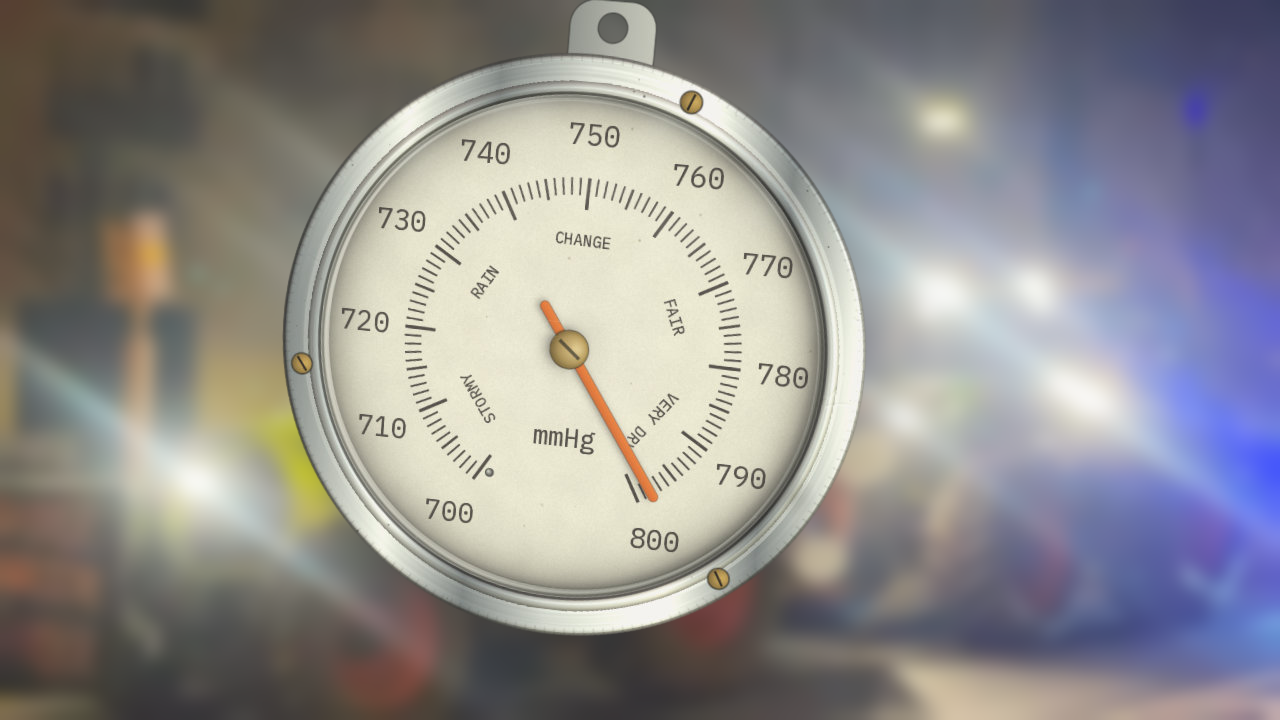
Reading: 798mmHg
